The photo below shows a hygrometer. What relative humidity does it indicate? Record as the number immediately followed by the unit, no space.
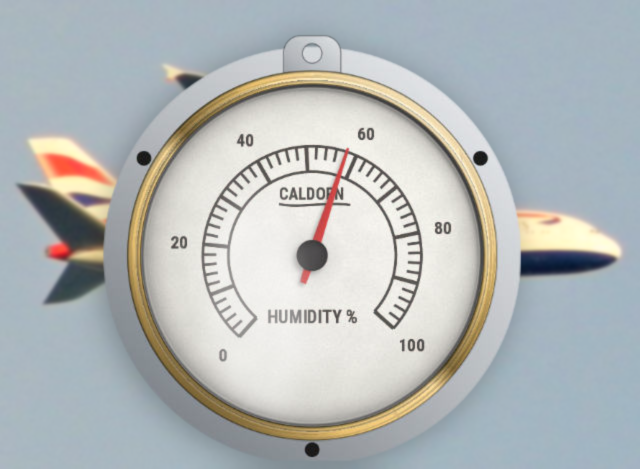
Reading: 58%
